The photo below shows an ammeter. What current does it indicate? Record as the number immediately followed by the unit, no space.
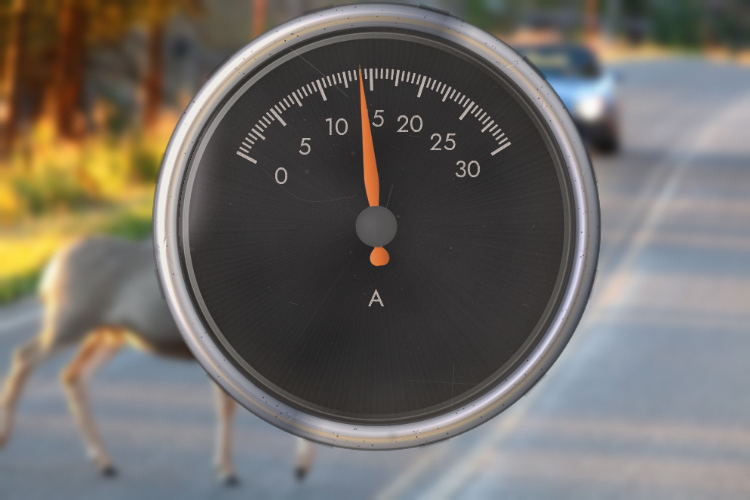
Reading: 14A
